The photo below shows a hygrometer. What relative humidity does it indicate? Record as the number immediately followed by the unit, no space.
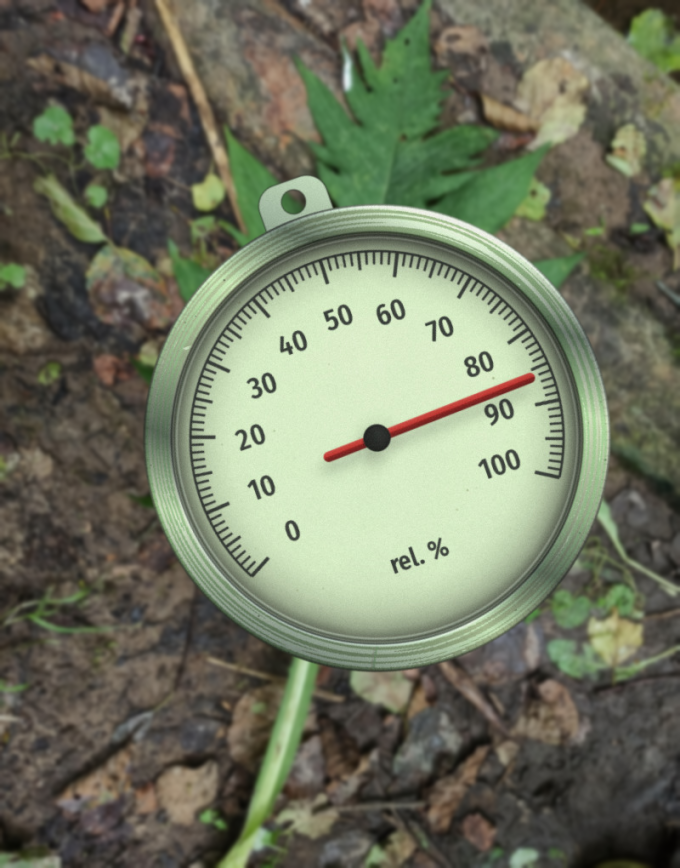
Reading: 86%
